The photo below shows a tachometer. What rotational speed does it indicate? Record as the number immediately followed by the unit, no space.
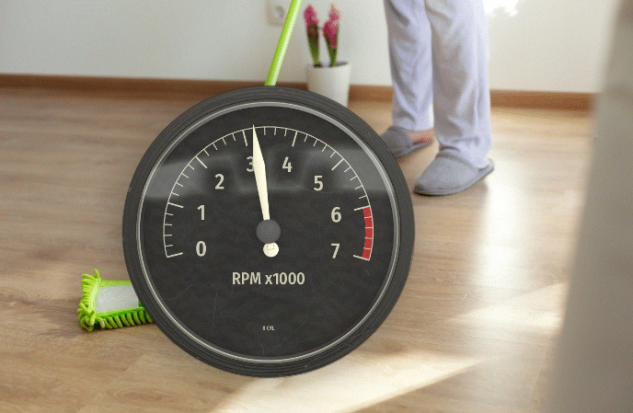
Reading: 3200rpm
